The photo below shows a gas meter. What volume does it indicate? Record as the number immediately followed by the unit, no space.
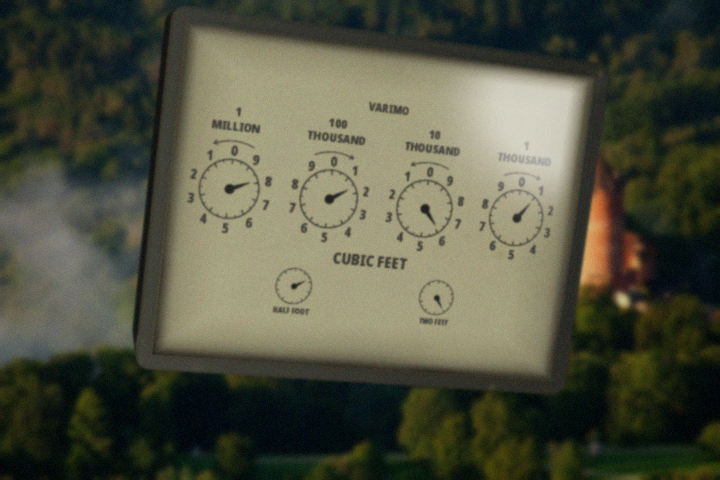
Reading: 816100ft³
